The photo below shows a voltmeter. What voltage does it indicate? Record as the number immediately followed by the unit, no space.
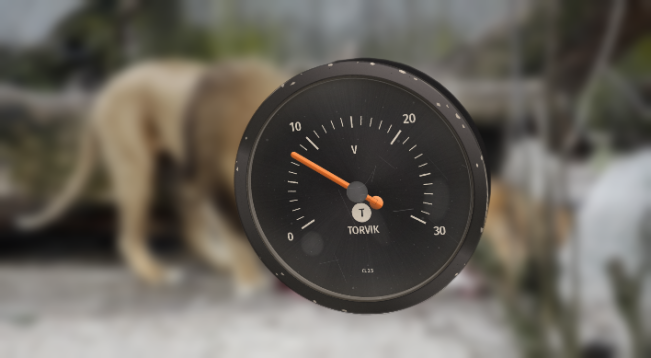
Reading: 8V
